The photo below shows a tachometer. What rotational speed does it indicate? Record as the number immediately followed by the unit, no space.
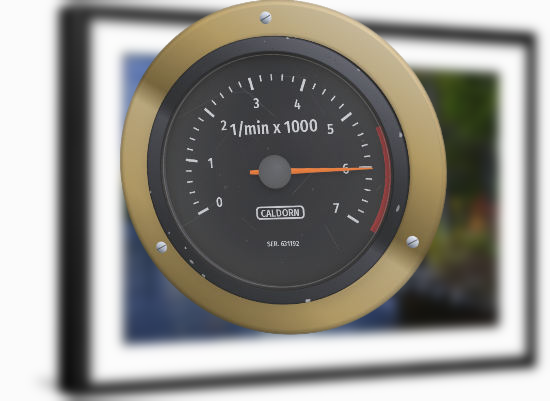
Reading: 6000rpm
